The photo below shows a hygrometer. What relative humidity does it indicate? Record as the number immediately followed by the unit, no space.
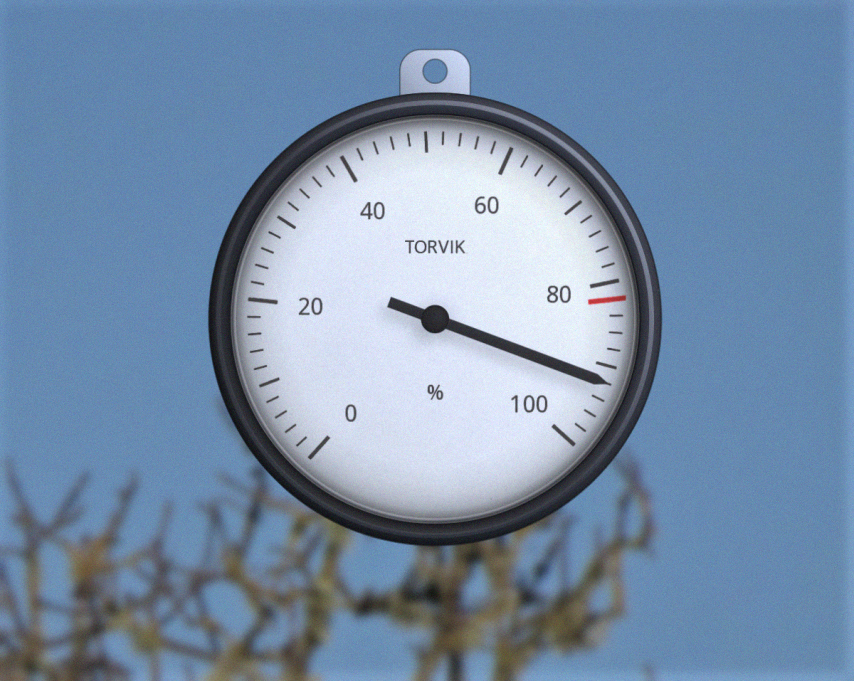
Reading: 92%
